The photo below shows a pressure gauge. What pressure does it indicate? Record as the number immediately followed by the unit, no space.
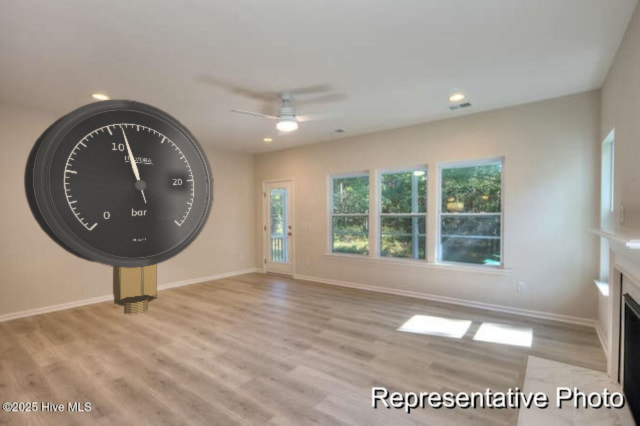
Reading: 11bar
